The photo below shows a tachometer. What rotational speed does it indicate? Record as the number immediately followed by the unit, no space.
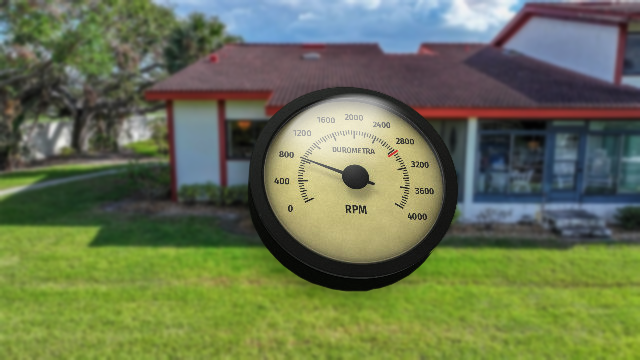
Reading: 800rpm
